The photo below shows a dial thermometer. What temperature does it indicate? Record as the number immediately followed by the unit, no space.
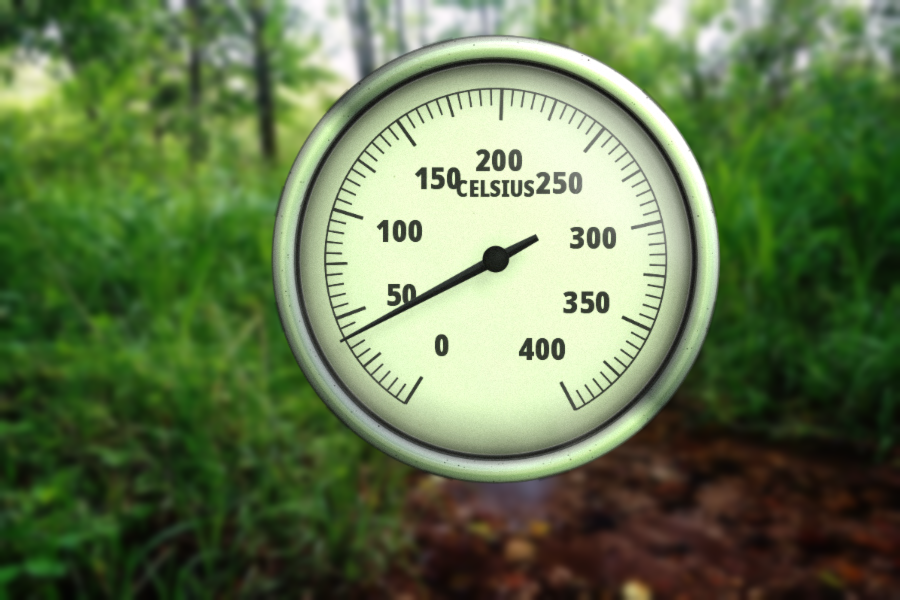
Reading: 40°C
